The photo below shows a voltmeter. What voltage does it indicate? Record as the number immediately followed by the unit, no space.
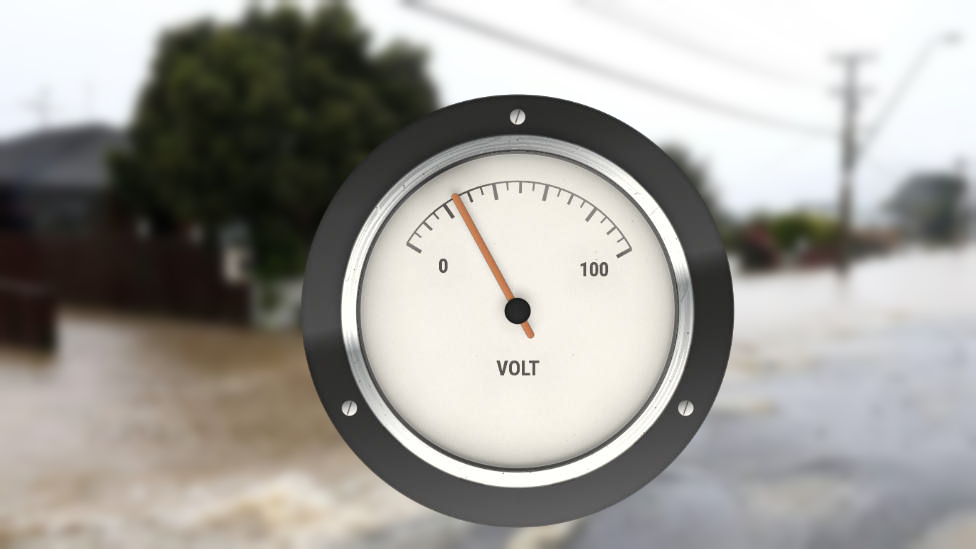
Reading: 25V
